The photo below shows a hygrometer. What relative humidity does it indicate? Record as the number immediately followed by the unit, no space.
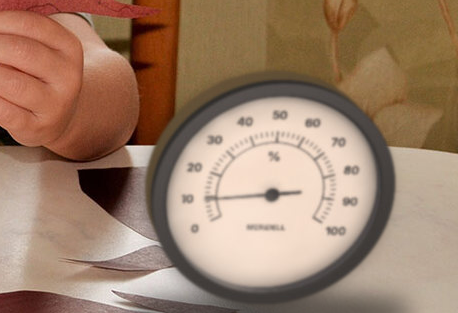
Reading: 10%
